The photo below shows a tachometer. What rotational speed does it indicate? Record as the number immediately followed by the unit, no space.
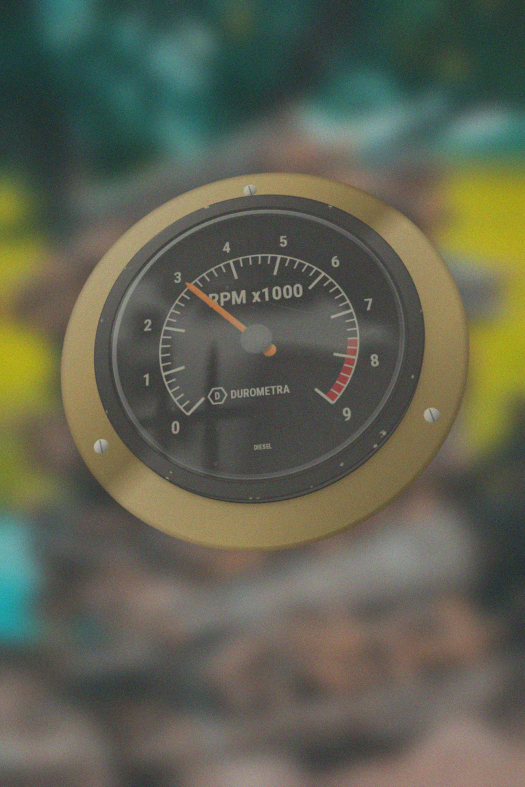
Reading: 3000rpm
